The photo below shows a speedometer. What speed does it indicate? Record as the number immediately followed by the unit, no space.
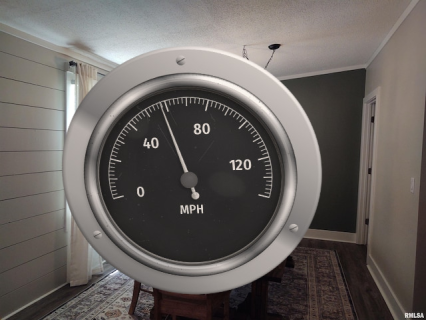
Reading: 58mph
